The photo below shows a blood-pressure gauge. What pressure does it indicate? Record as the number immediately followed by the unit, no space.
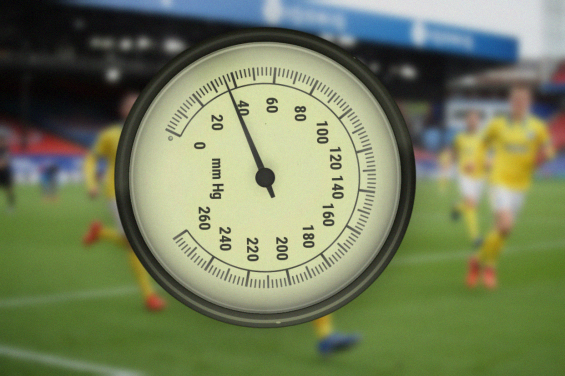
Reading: 36mmHg
